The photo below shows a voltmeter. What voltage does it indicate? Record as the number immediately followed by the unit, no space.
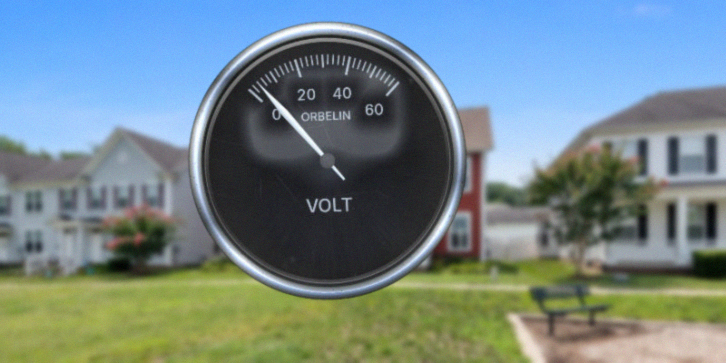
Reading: 4V
